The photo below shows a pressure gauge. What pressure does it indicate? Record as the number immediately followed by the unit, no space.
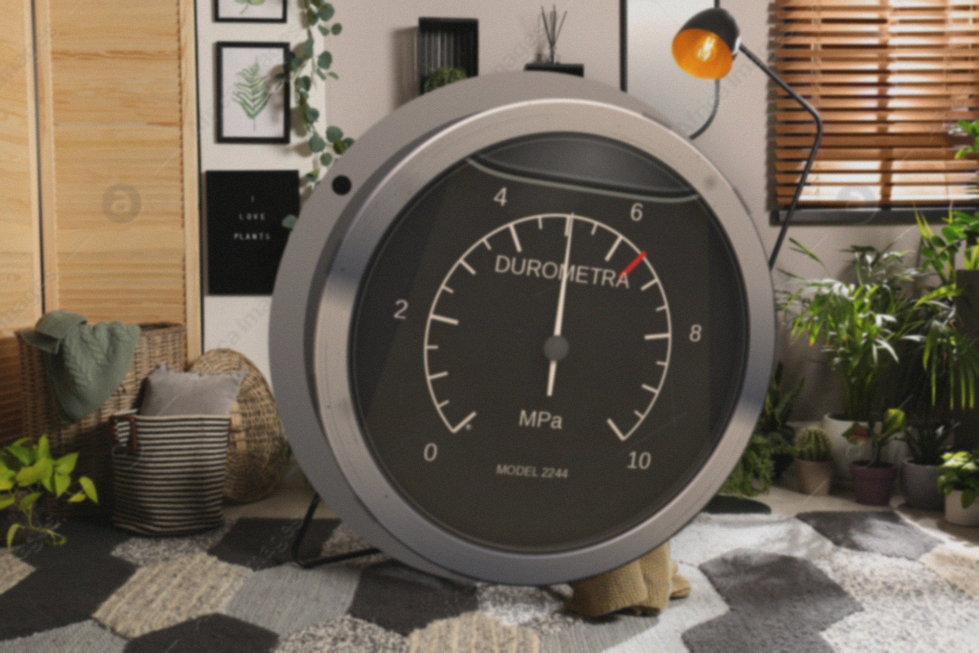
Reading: 5MPa
